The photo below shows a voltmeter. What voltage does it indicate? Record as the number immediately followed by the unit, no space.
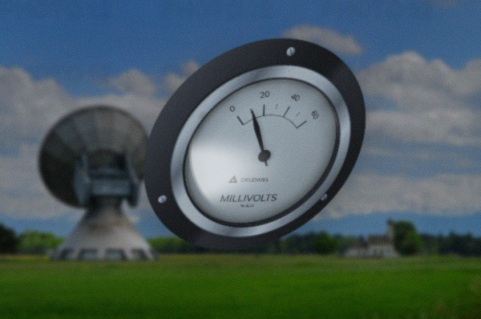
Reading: 10mV
